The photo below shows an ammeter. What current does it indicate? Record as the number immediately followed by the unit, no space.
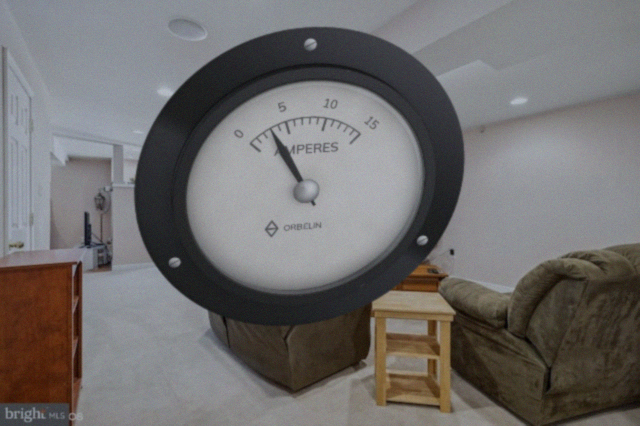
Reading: 3A
